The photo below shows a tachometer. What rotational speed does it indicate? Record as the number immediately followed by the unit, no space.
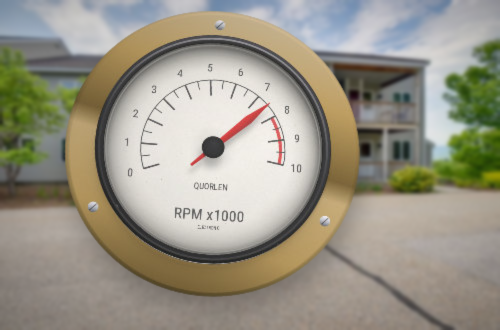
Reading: 7500rpm
